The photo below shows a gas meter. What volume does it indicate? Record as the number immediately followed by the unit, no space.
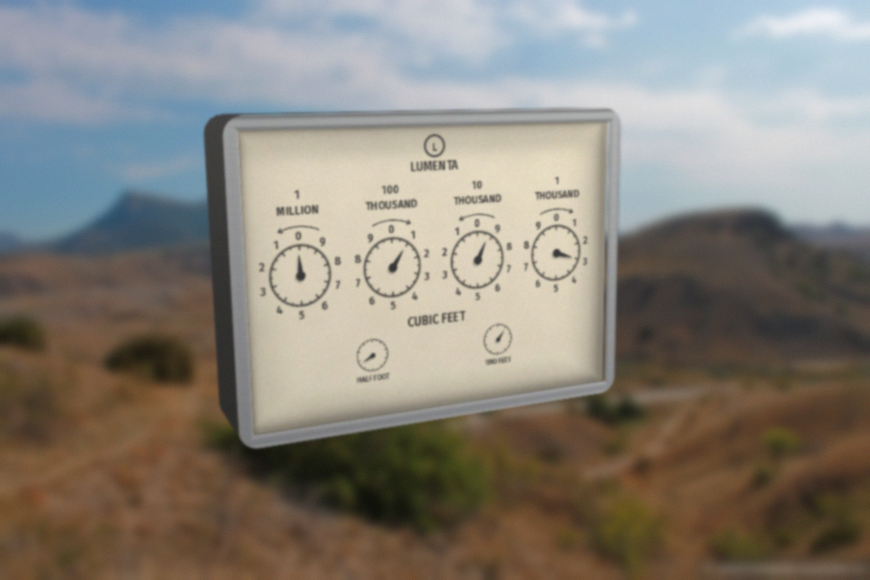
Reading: 9300ft³
